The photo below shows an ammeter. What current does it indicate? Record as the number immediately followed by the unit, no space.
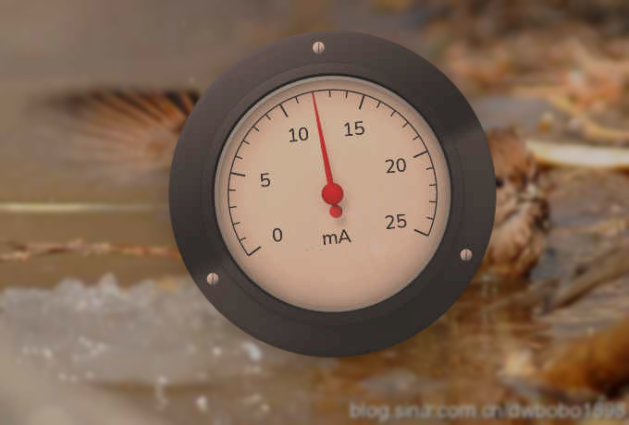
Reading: 12mA
